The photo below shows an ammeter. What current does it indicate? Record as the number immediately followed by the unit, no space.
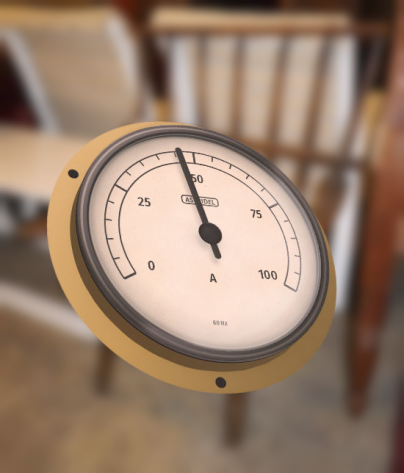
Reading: 45A
